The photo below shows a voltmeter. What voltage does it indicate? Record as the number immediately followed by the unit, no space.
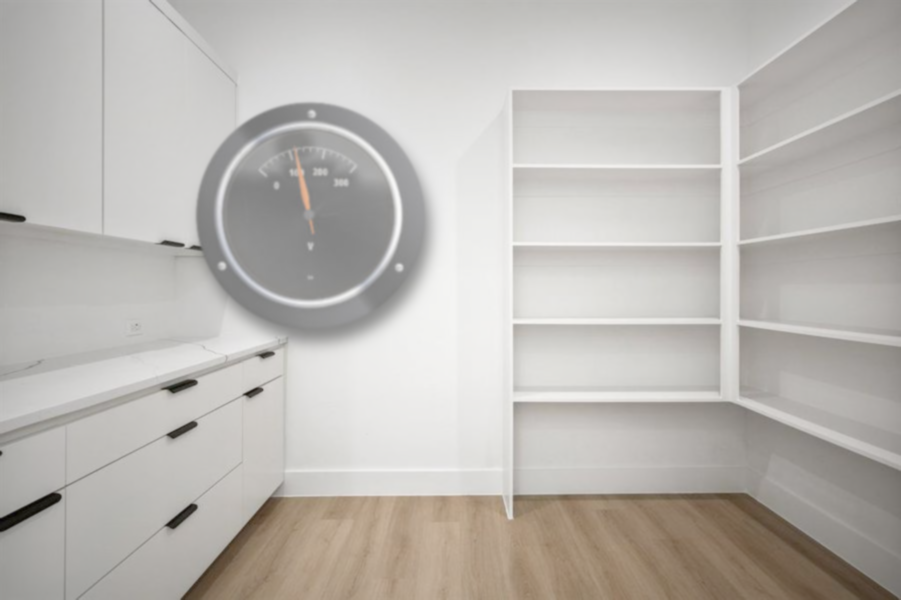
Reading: 120V
